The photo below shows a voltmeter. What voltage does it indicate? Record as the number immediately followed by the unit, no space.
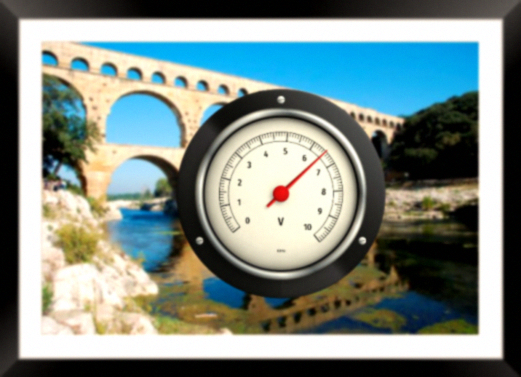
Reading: 6.5V
